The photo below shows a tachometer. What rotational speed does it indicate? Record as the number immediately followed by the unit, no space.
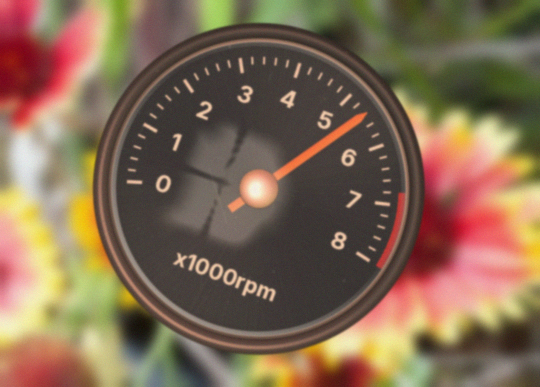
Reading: 5400rpm
